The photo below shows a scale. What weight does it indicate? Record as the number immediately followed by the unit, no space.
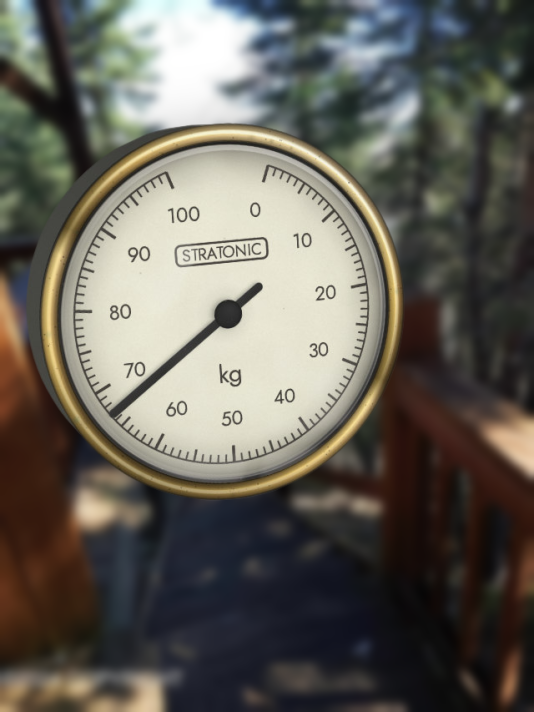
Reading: 67kg
